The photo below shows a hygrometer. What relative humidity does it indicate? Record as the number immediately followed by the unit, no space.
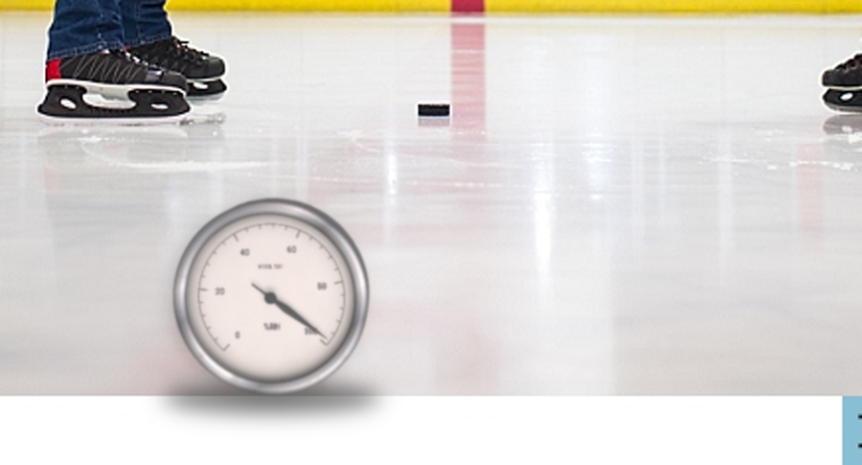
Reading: 98%
